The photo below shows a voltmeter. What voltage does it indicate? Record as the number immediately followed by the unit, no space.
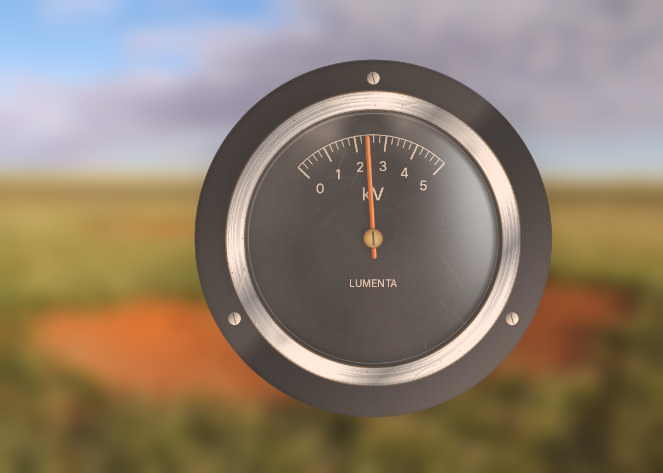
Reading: 2.4kV
